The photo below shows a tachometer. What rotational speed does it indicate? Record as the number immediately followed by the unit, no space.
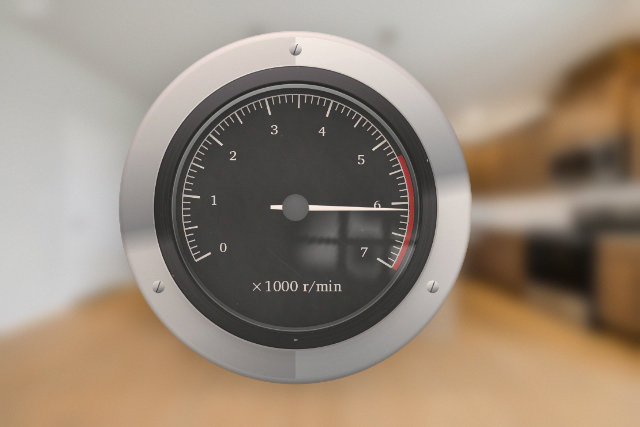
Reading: 6100rpm
